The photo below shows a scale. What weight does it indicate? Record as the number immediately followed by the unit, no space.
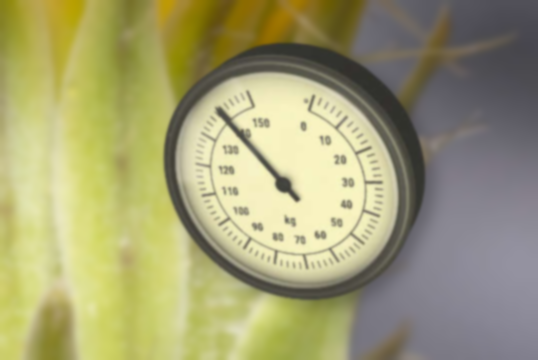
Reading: 140kg
